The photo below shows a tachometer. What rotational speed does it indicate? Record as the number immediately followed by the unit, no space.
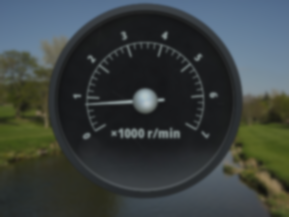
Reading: 800rpm
